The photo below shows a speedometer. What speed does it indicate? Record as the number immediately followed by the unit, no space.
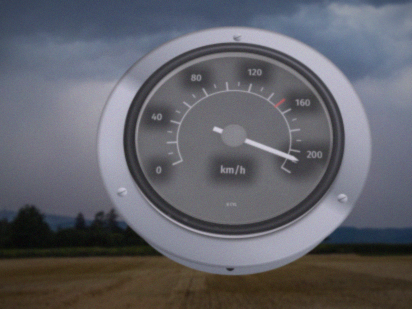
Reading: 210km/h
